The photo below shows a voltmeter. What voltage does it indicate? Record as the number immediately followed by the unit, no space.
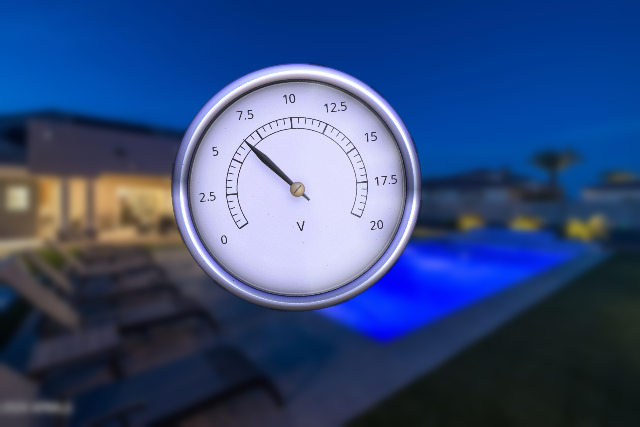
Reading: 6.5V
